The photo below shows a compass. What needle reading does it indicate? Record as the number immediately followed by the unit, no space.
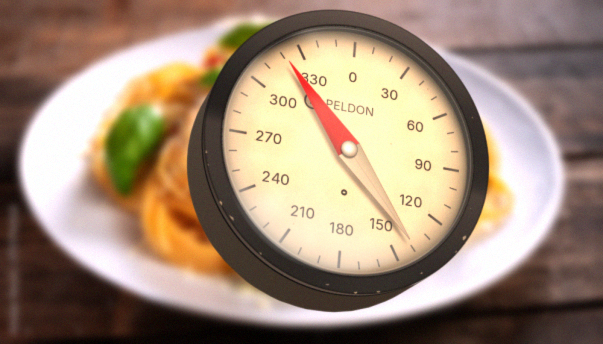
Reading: 320°
